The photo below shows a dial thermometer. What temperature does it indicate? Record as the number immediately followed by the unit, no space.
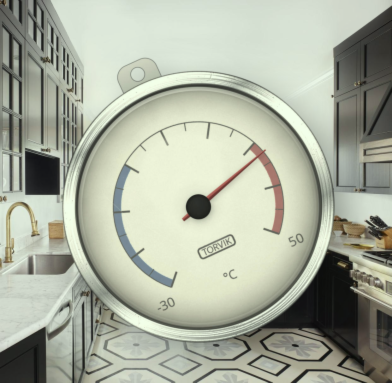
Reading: 32.5°C
